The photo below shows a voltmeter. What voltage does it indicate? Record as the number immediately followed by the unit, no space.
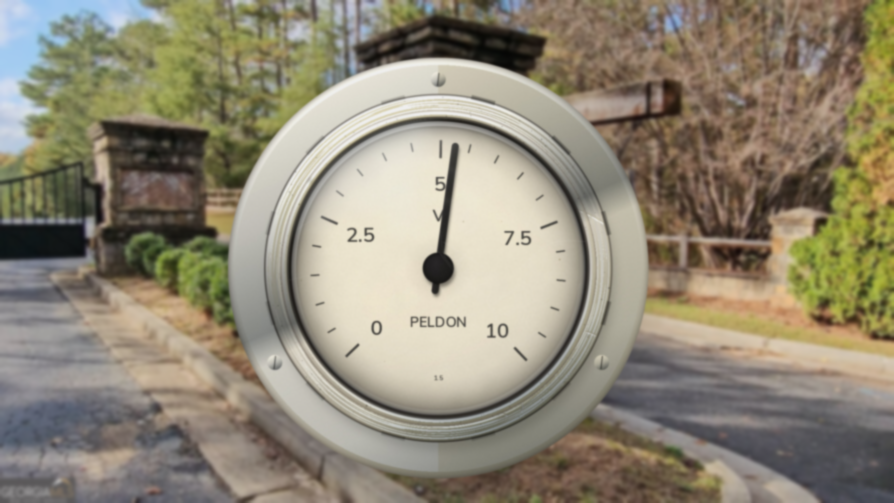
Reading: 5.25V
